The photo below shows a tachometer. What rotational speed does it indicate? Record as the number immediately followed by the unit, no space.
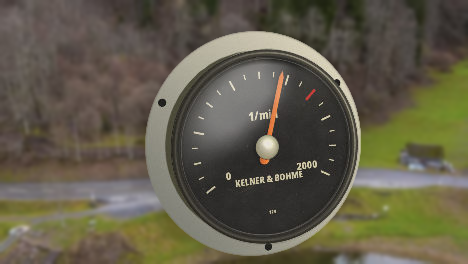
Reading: 1150rpm
